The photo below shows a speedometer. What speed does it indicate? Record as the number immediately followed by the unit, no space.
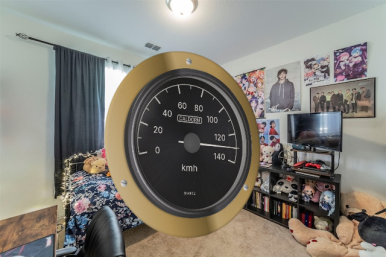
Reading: 130km/h
